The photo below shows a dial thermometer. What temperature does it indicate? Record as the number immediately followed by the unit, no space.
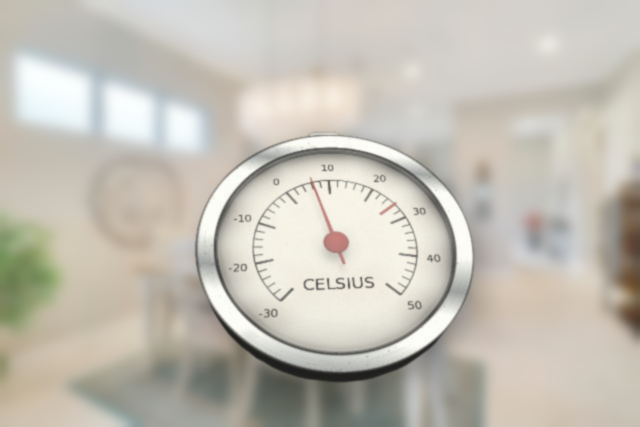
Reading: 6°C
